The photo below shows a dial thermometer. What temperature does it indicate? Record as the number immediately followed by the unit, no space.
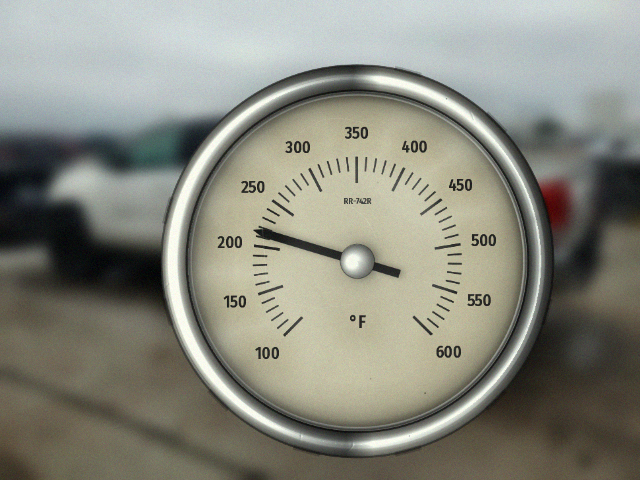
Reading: 215°F
